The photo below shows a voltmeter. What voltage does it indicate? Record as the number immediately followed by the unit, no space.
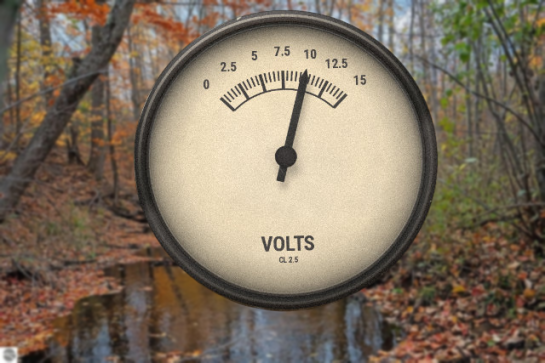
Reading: 10V
